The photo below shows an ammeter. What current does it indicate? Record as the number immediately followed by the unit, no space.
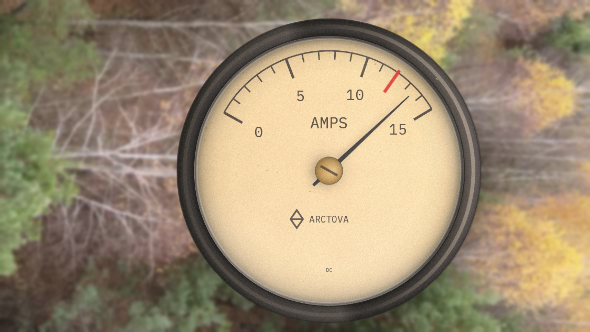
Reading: 13.5A
